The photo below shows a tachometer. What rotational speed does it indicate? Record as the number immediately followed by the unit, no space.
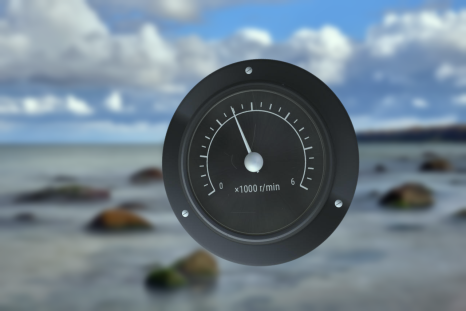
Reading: 2500rpm
